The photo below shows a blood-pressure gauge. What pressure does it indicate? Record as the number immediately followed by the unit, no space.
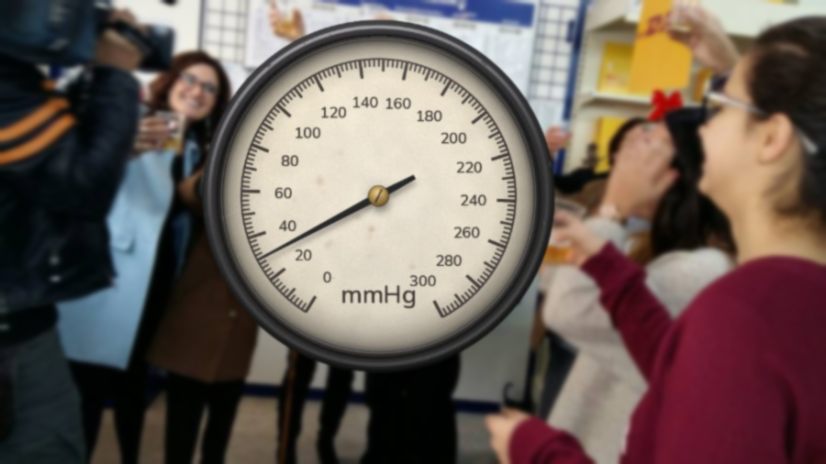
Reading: 30mmHg
